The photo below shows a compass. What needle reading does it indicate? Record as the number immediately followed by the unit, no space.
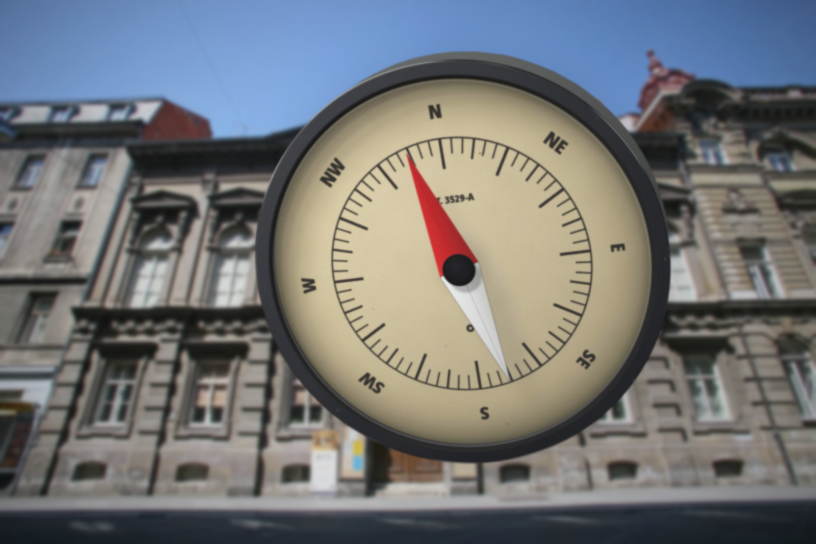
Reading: 345°
